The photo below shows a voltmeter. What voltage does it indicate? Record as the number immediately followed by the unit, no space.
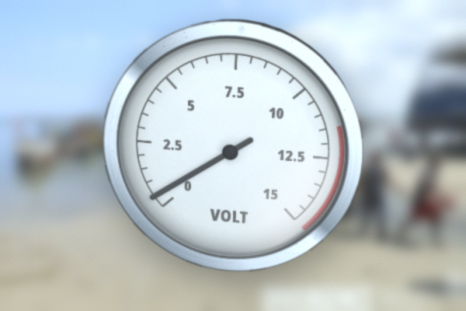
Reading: 0.5V
